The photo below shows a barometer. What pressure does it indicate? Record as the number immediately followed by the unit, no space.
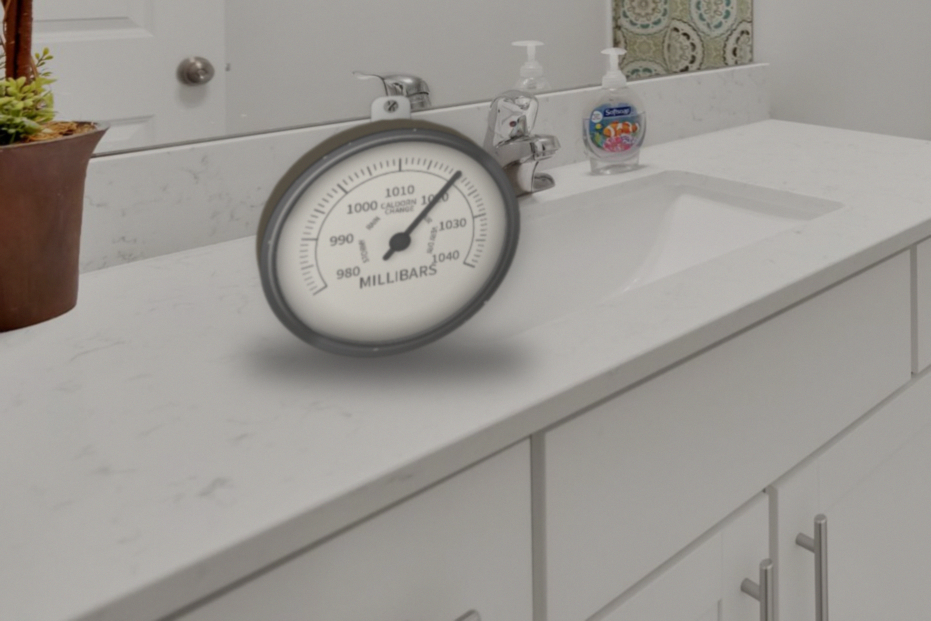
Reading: 1020mbar
